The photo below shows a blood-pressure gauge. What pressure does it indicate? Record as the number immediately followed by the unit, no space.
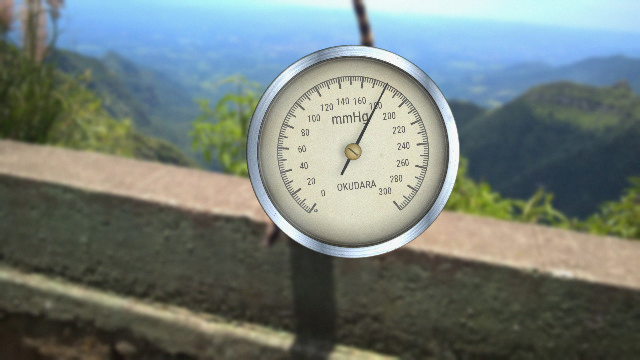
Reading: 180mmHg
